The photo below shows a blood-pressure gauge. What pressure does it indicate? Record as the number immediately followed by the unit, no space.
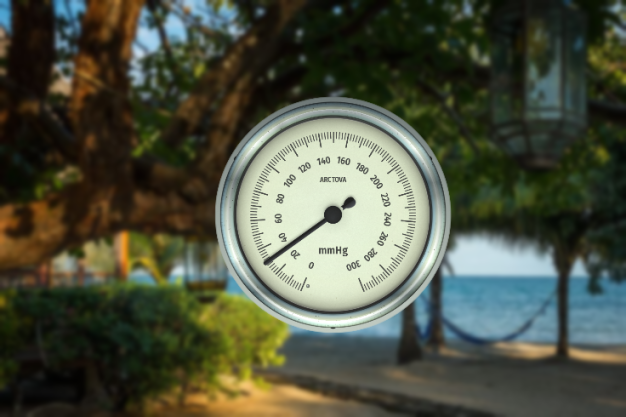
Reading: 30mmHg
